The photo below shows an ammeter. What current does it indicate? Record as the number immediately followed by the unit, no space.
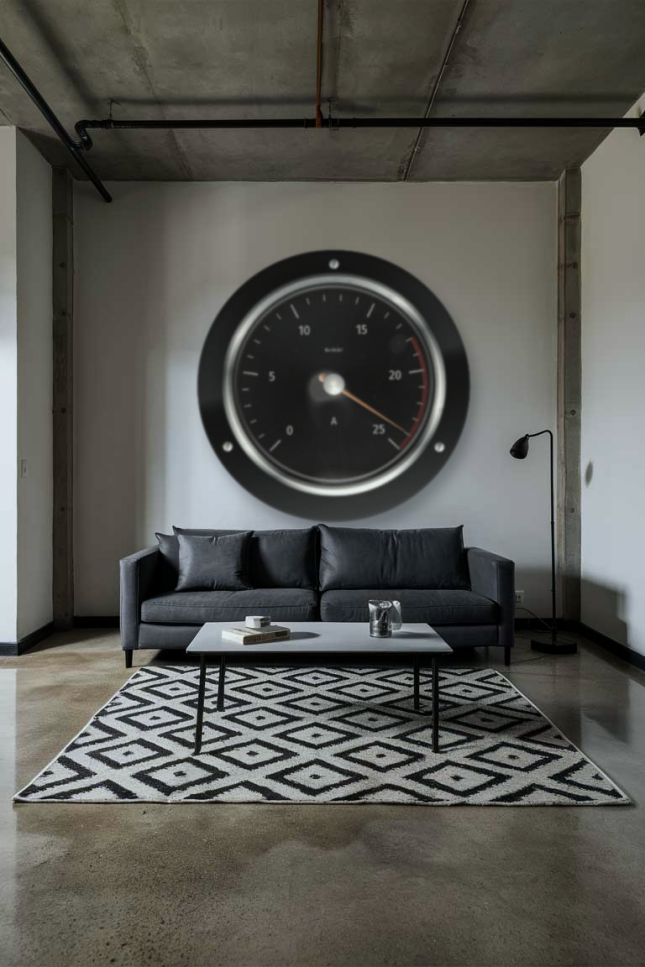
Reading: 24A
